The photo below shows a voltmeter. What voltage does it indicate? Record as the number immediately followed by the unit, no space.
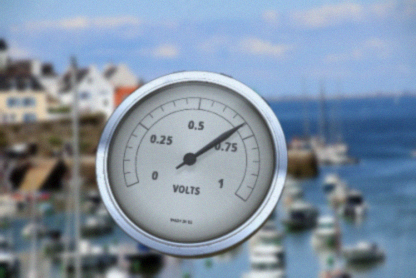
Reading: 0.7V
